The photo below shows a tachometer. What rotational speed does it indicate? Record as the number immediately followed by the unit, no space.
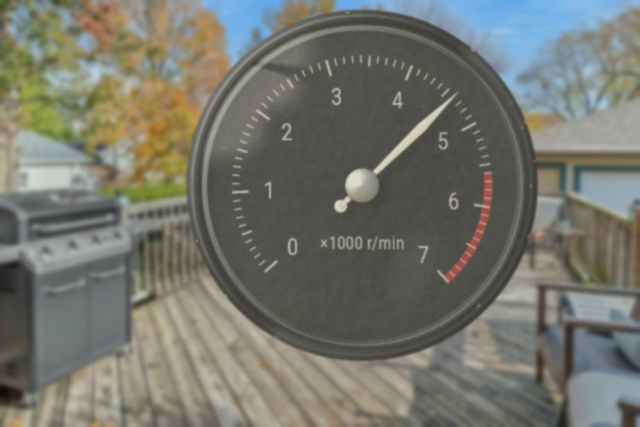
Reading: 4600rpm
